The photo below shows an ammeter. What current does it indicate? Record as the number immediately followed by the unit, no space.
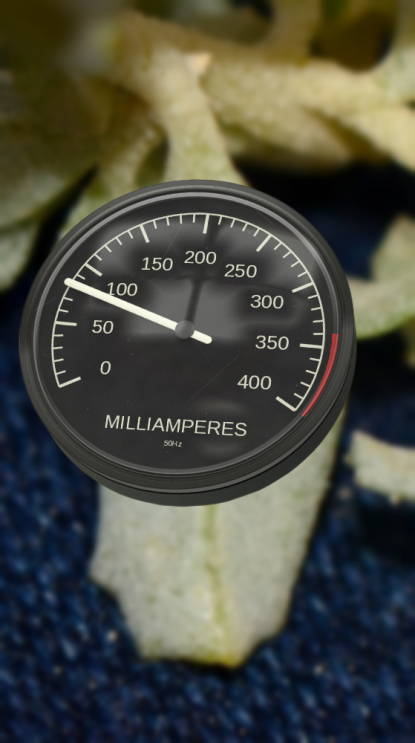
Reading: 80mA
